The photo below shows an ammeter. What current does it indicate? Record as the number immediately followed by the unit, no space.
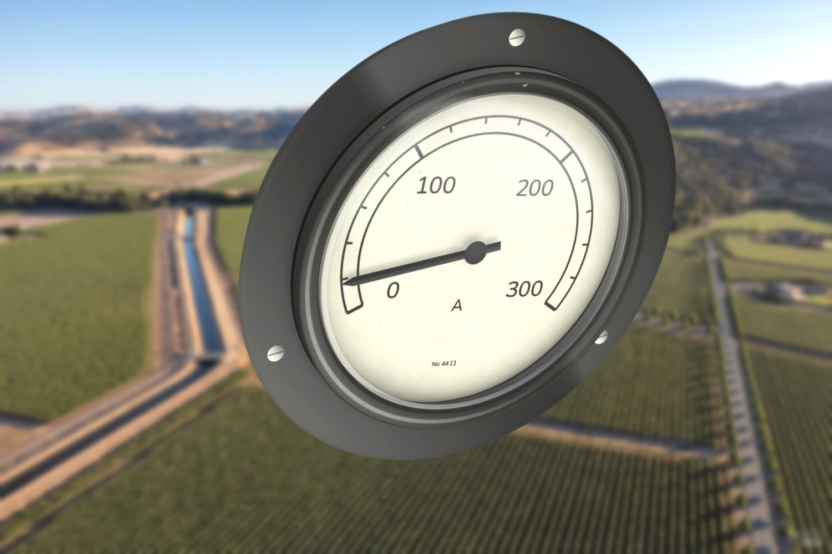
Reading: 20A
